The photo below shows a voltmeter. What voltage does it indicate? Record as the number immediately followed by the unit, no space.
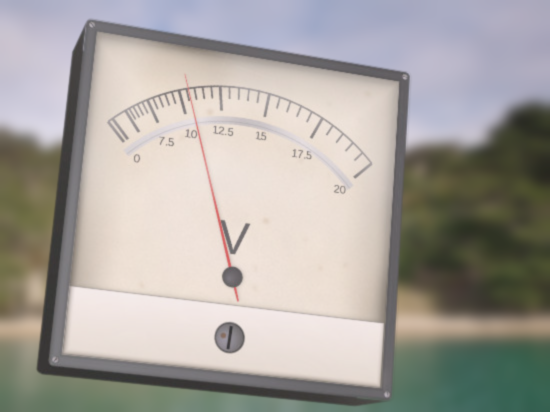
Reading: 10.5V
